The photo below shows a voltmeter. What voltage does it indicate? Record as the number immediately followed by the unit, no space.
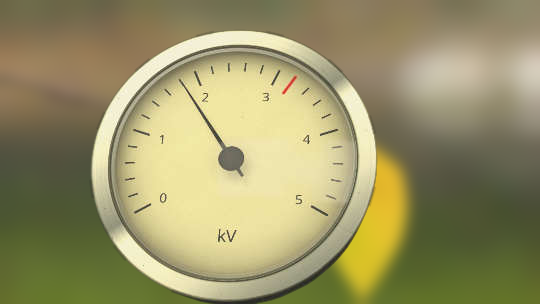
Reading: 1.8kV
